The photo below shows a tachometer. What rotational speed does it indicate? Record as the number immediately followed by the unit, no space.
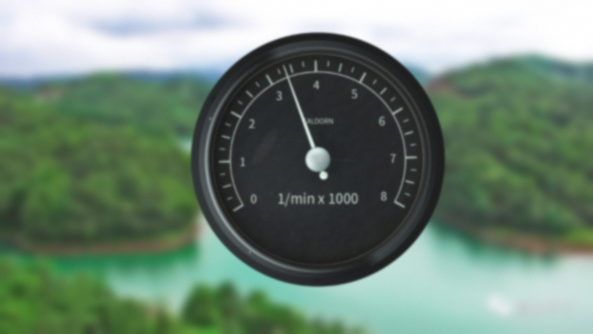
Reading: 3375rpm
